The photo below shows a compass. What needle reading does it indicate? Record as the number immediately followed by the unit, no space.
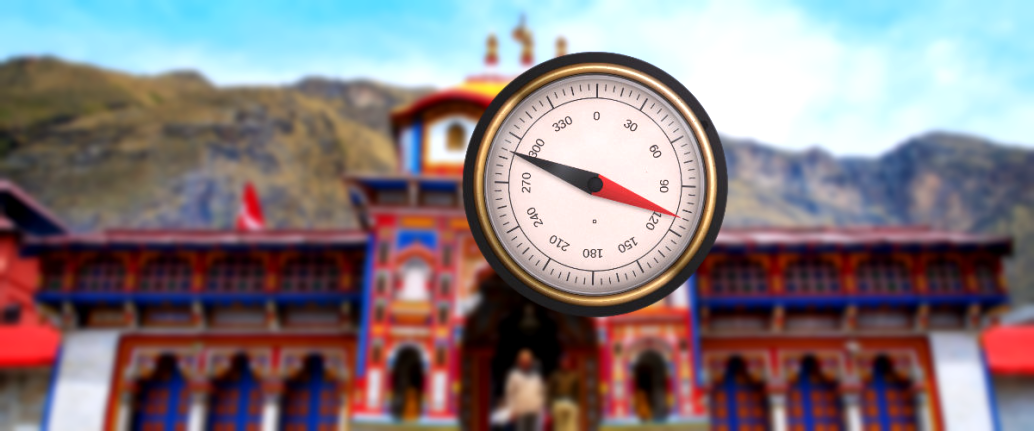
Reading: 110°
